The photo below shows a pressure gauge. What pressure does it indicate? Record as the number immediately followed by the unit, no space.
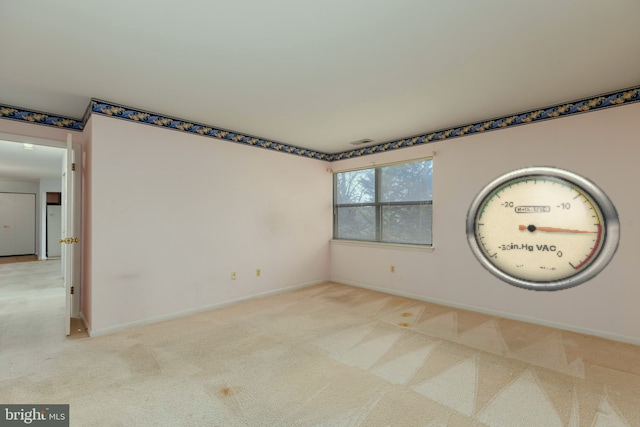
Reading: -5inHg
